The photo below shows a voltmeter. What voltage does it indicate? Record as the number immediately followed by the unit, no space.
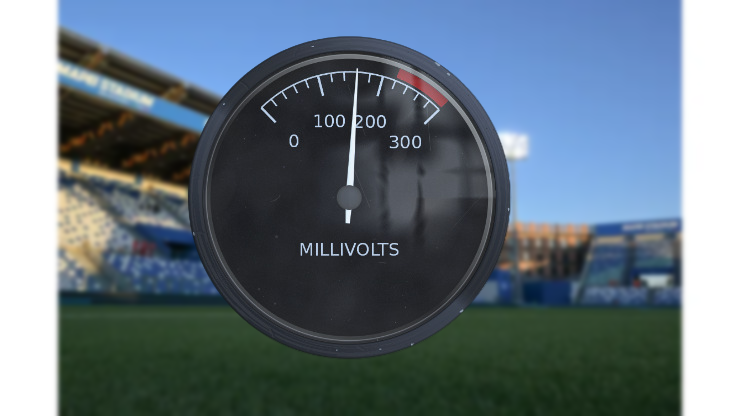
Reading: 160mV
